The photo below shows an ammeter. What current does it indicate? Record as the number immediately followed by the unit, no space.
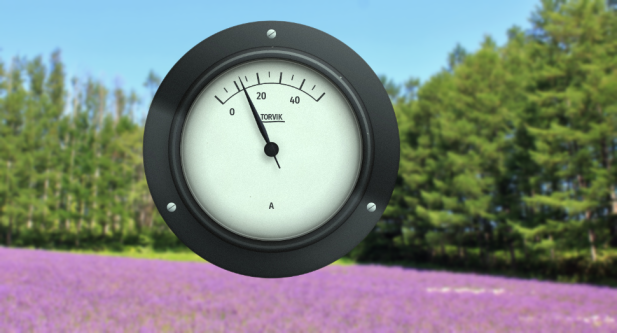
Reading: 12.5A
